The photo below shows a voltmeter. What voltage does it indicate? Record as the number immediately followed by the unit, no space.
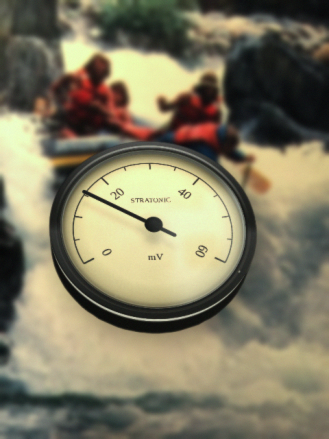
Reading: 15mV
